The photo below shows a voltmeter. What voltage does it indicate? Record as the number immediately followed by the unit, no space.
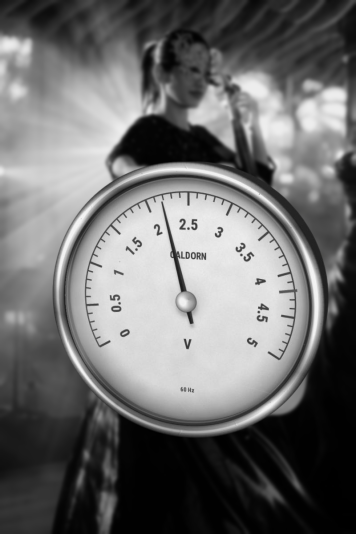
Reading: 2.2V
